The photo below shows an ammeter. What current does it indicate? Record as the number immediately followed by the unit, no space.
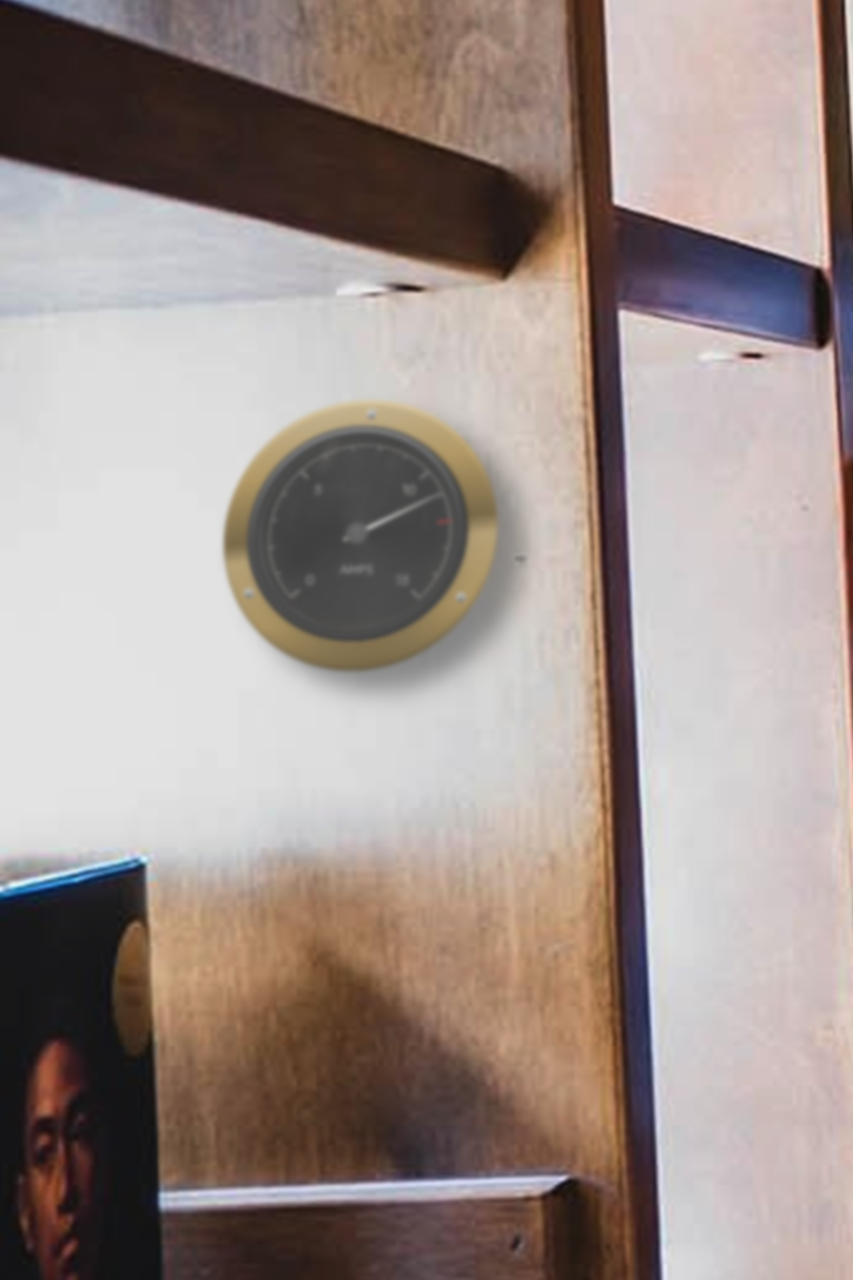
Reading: 11A
